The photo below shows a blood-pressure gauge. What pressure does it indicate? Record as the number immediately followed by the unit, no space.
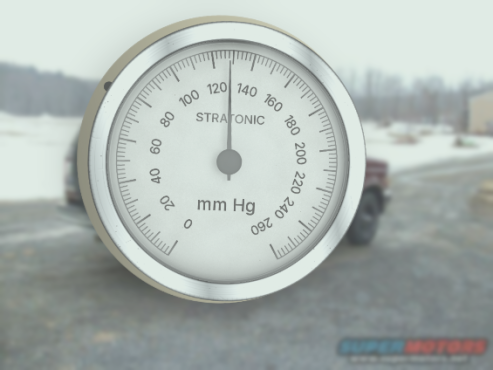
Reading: 128mmHg
